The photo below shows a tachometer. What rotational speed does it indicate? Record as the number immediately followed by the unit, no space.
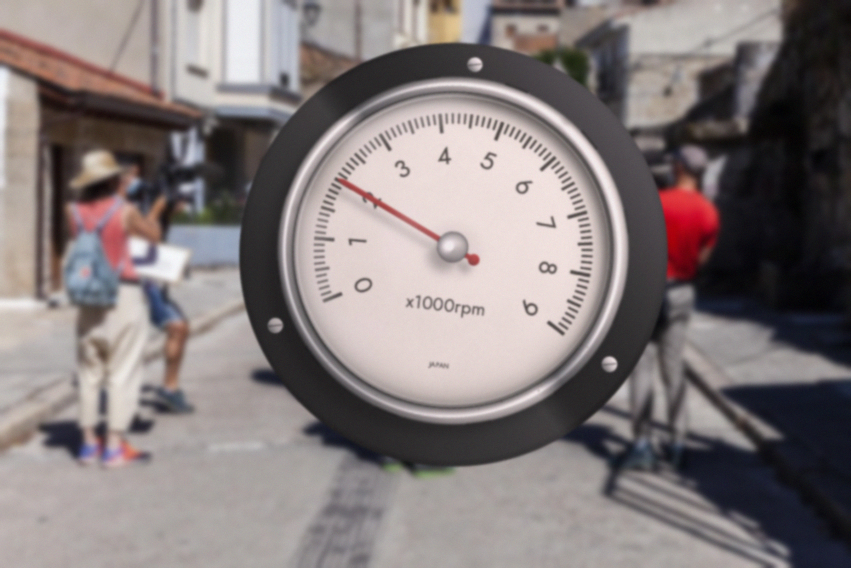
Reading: 2000rpm
